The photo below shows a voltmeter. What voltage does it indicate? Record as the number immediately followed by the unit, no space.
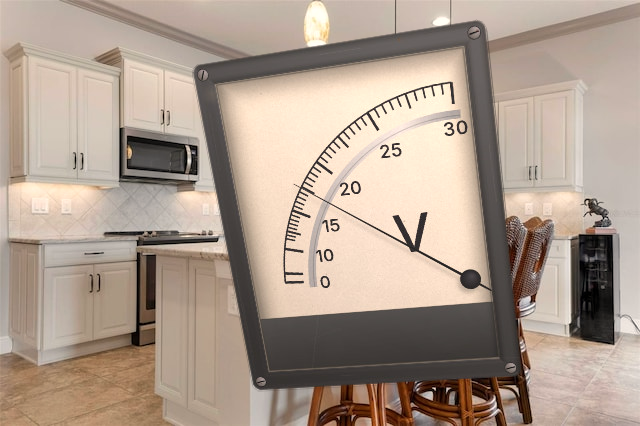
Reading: 17.5V
